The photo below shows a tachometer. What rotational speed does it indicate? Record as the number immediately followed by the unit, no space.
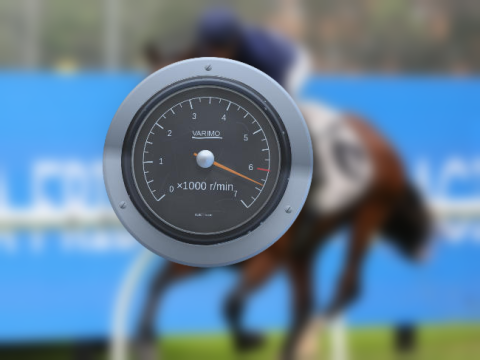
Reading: 6375rpm
